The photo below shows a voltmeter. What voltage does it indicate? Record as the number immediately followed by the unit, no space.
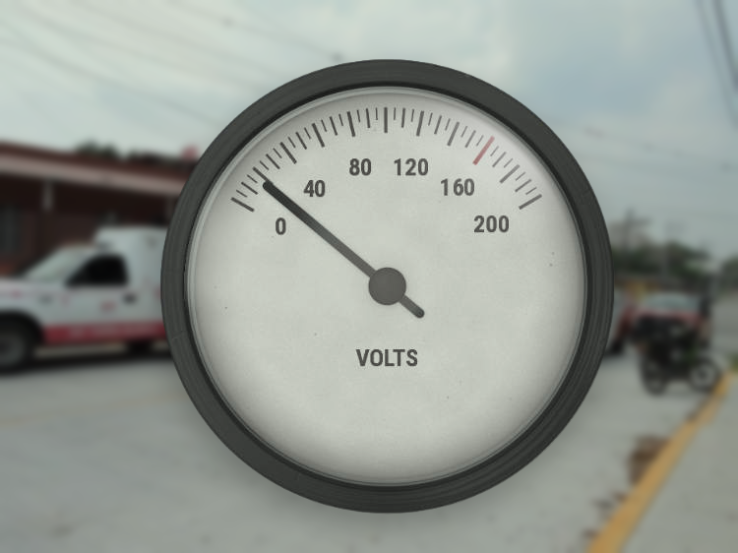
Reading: 17.5V
